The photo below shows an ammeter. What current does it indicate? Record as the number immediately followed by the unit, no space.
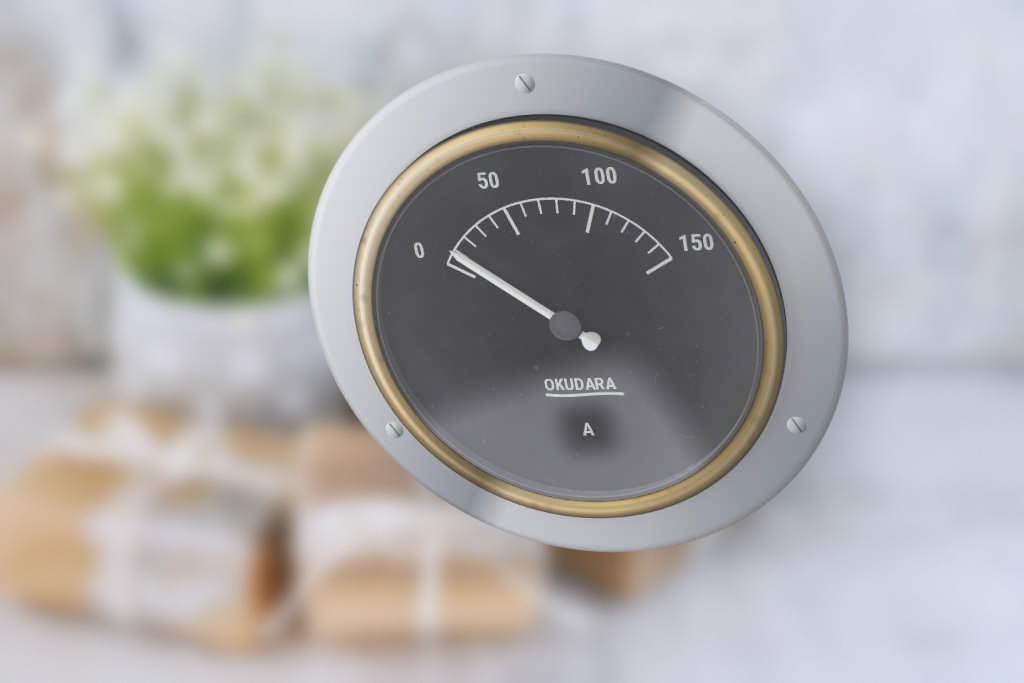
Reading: 10A
